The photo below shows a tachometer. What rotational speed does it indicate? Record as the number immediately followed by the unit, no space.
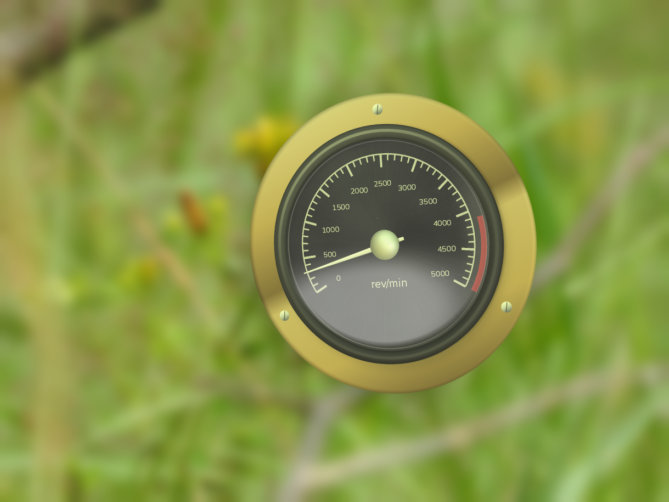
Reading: 300rpm
